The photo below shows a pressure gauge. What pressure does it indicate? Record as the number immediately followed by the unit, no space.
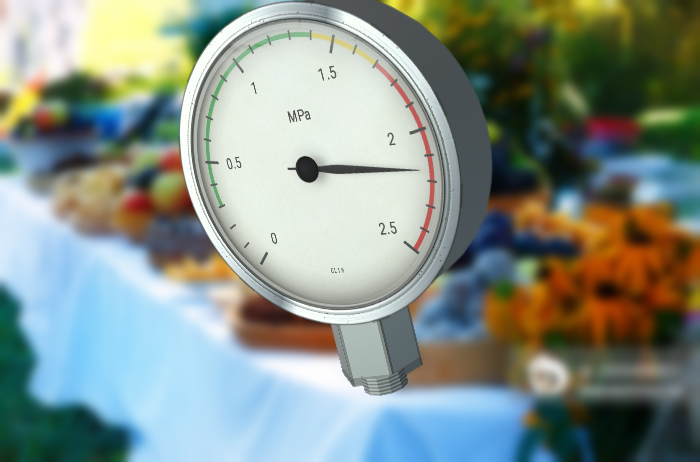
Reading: 2.15MPa
